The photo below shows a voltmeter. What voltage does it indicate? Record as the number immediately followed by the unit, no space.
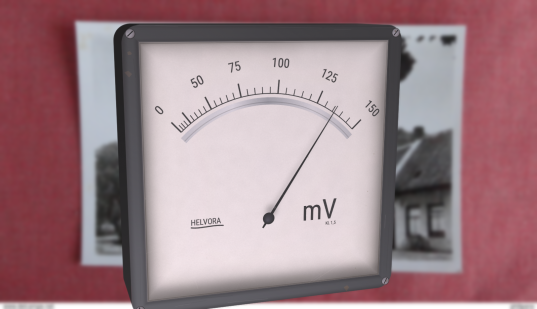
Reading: 135mV
